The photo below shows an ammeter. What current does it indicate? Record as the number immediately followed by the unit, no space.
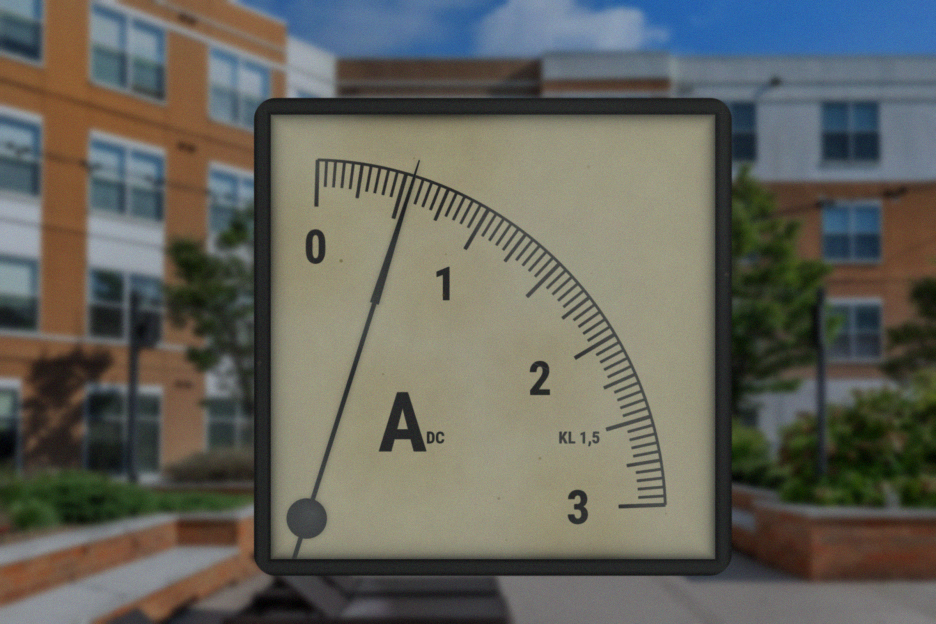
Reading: 0.55A
